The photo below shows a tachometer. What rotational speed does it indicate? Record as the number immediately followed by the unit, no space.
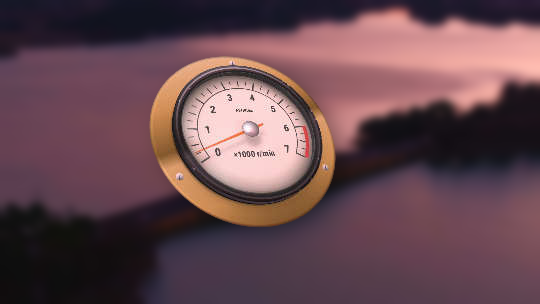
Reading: 250rpm
